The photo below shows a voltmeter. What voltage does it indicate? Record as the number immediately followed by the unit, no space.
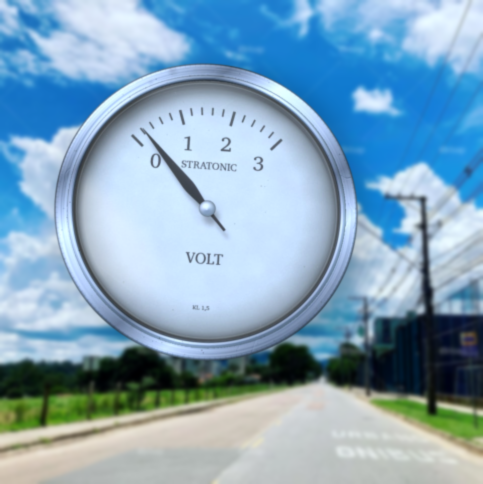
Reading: 0.2V
